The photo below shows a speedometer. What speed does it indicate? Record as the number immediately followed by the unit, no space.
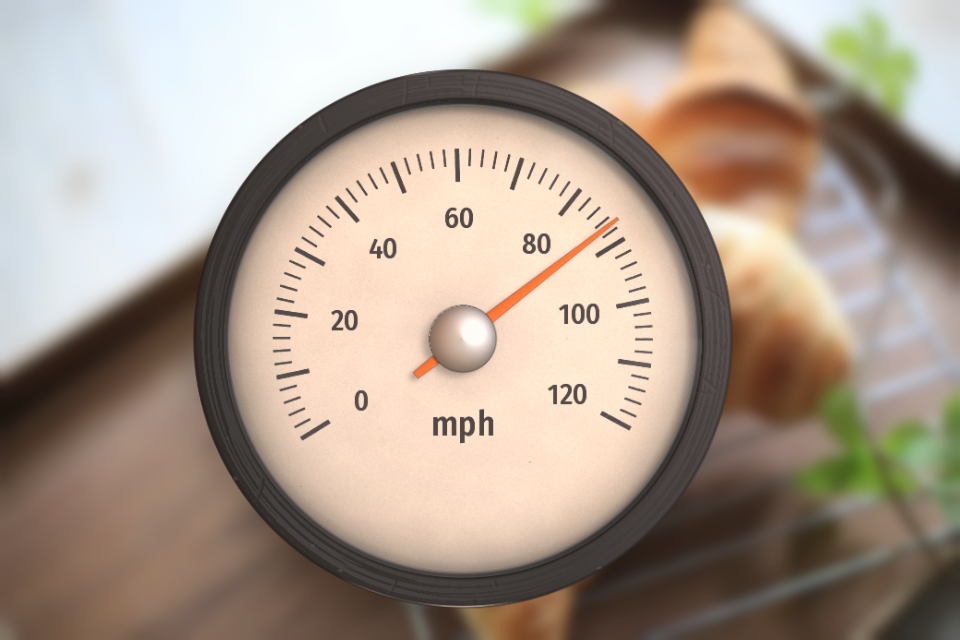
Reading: 87mph
